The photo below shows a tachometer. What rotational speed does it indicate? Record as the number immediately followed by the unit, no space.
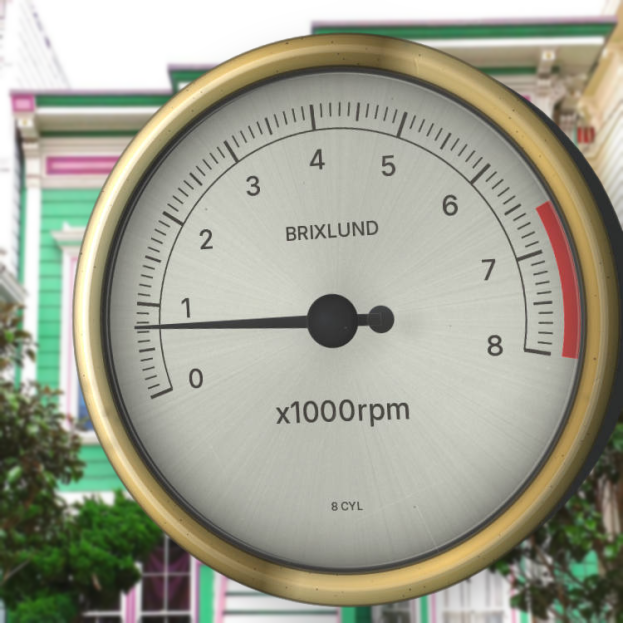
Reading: 750rpm
